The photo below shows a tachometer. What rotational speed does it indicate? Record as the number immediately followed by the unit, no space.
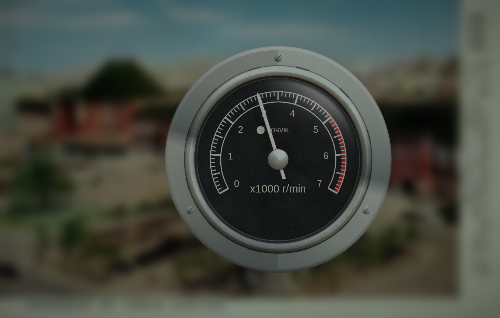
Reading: 3000rpm
